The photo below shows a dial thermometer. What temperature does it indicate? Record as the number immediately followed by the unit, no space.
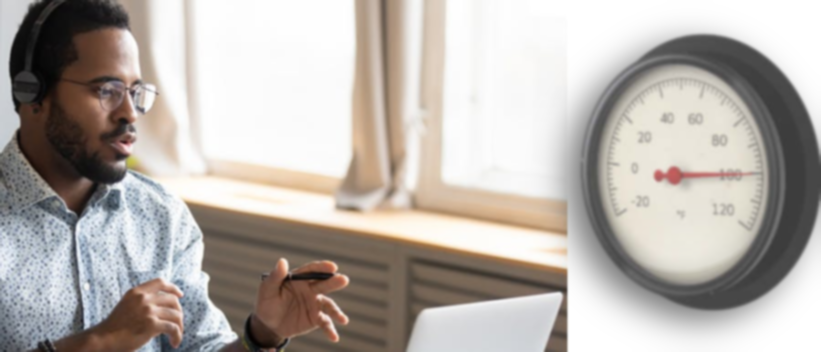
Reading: 100°F
